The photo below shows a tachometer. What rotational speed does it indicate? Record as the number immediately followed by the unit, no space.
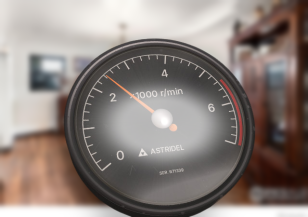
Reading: 2400rpm
